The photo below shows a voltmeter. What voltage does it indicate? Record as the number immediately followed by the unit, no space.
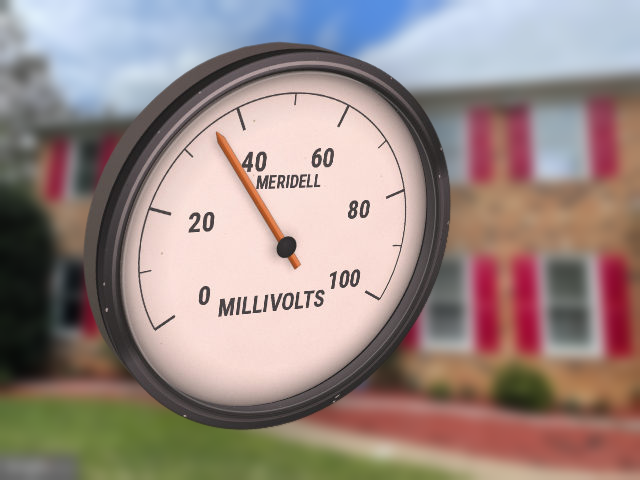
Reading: 35mV
